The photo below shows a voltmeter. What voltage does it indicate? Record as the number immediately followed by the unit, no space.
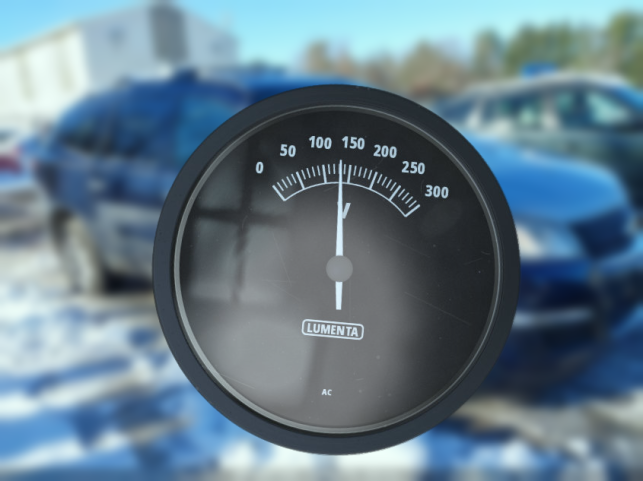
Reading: 130V
